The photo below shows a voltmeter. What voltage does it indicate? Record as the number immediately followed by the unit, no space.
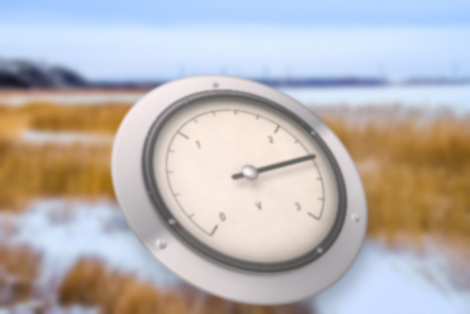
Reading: 2.4V
